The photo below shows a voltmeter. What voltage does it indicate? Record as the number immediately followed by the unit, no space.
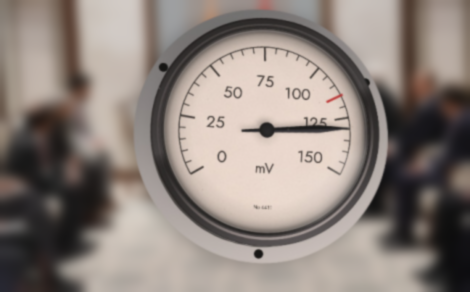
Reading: 130mV
